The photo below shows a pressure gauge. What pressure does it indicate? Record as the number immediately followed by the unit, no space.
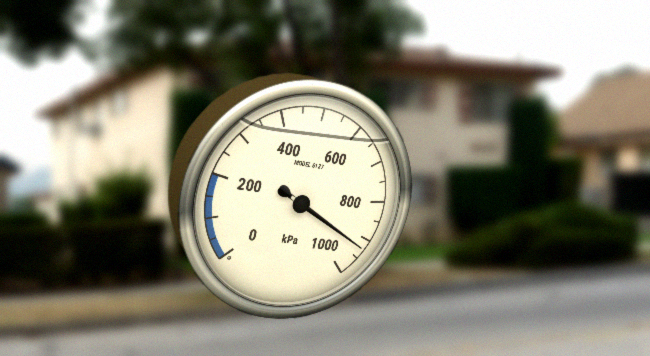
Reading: 925kPa
